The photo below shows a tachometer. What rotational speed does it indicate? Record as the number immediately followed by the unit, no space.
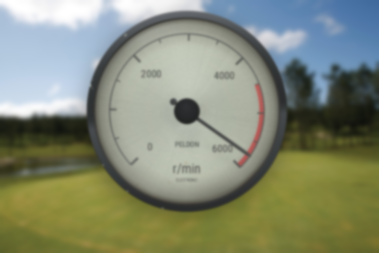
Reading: 5750rpm
